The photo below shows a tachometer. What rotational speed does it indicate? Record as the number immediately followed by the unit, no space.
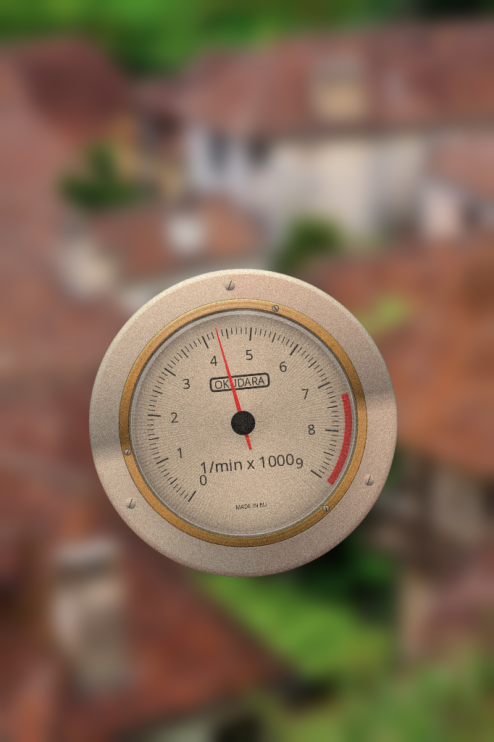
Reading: 4300rpm
